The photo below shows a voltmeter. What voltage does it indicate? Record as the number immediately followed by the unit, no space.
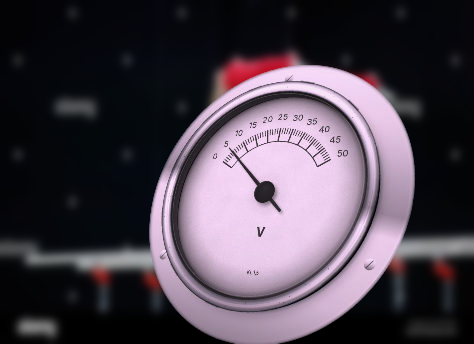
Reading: 5V
